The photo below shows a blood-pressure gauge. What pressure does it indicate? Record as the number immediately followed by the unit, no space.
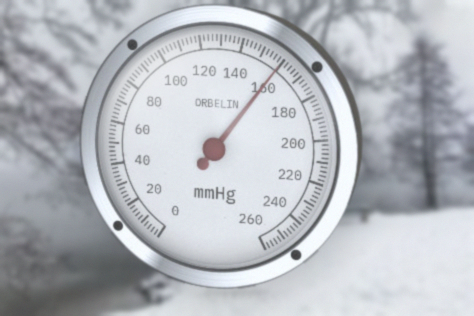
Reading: 160mmHg
